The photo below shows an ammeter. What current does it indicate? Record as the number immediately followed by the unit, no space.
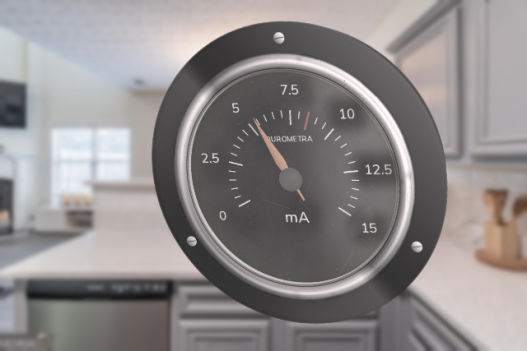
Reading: 5.5mA
